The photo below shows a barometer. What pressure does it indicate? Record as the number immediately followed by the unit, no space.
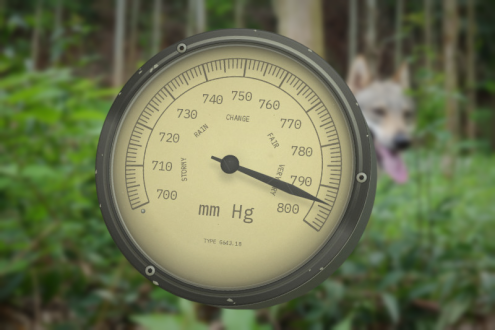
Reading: 794mmHg
